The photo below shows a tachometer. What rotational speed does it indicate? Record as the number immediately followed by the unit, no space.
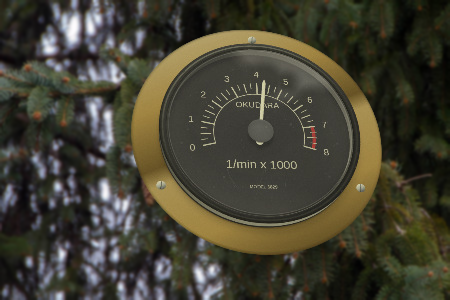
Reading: 4250rpm
